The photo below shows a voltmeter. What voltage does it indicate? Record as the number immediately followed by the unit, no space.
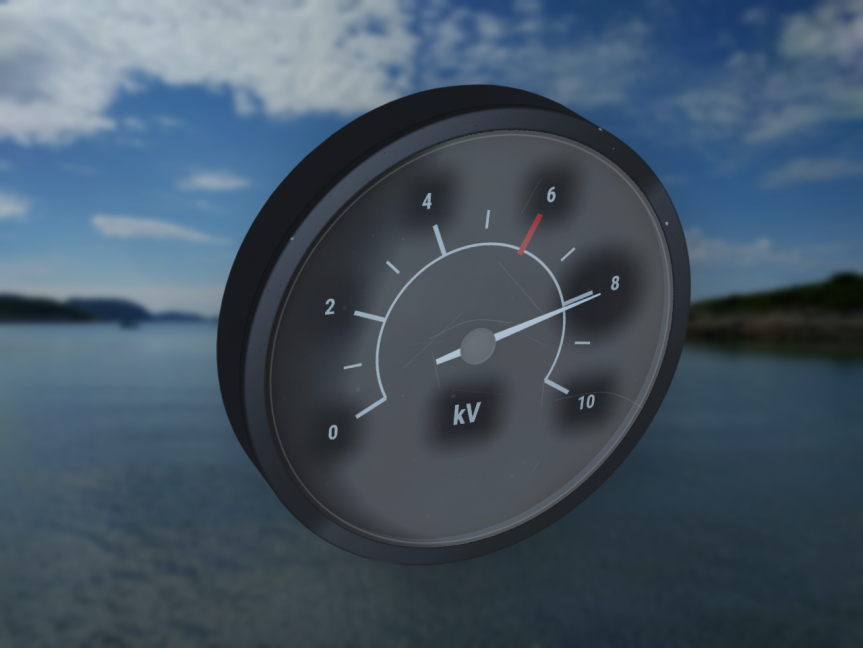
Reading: 8kV
